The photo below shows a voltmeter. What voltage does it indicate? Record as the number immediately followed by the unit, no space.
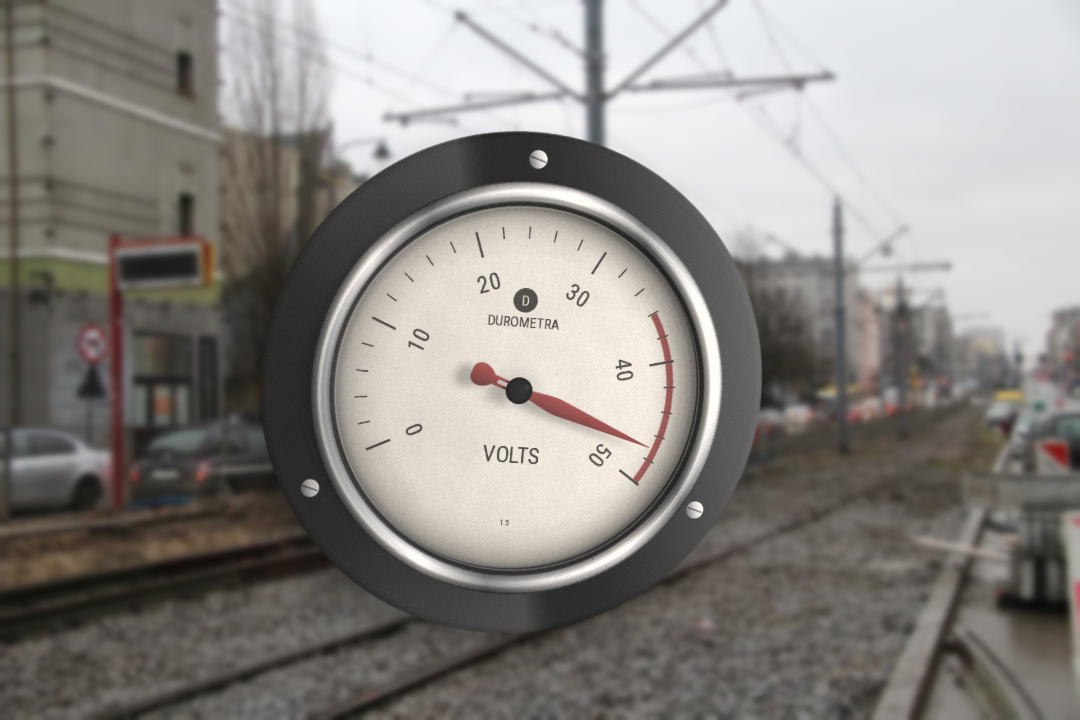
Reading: 47V
